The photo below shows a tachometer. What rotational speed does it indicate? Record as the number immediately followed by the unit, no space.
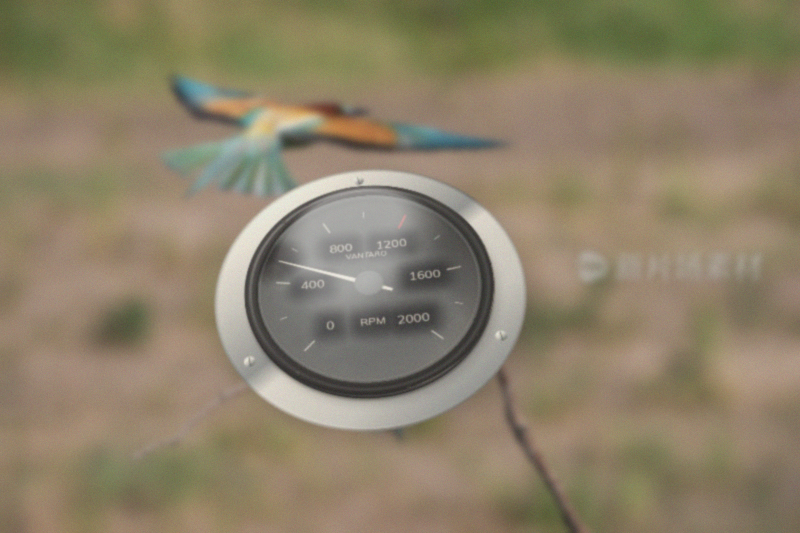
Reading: 500rpm
